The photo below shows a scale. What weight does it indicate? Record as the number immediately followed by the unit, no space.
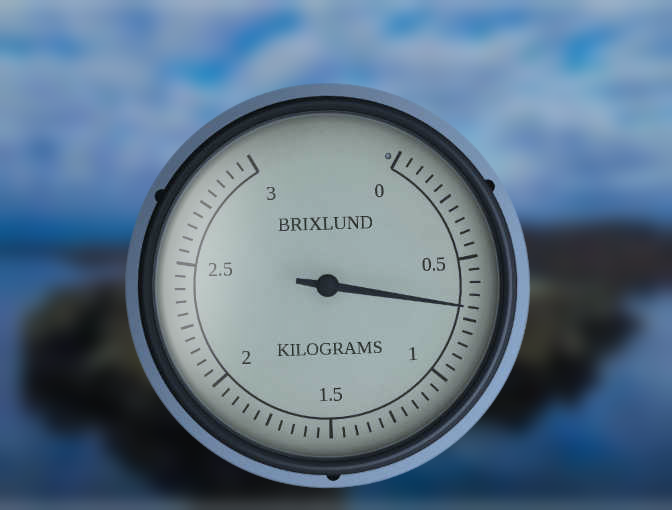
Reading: 0.7kg
